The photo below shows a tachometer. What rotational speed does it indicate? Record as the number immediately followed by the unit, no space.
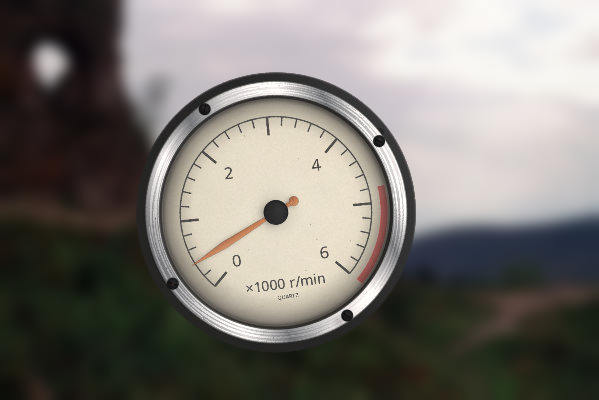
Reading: 400rpm
